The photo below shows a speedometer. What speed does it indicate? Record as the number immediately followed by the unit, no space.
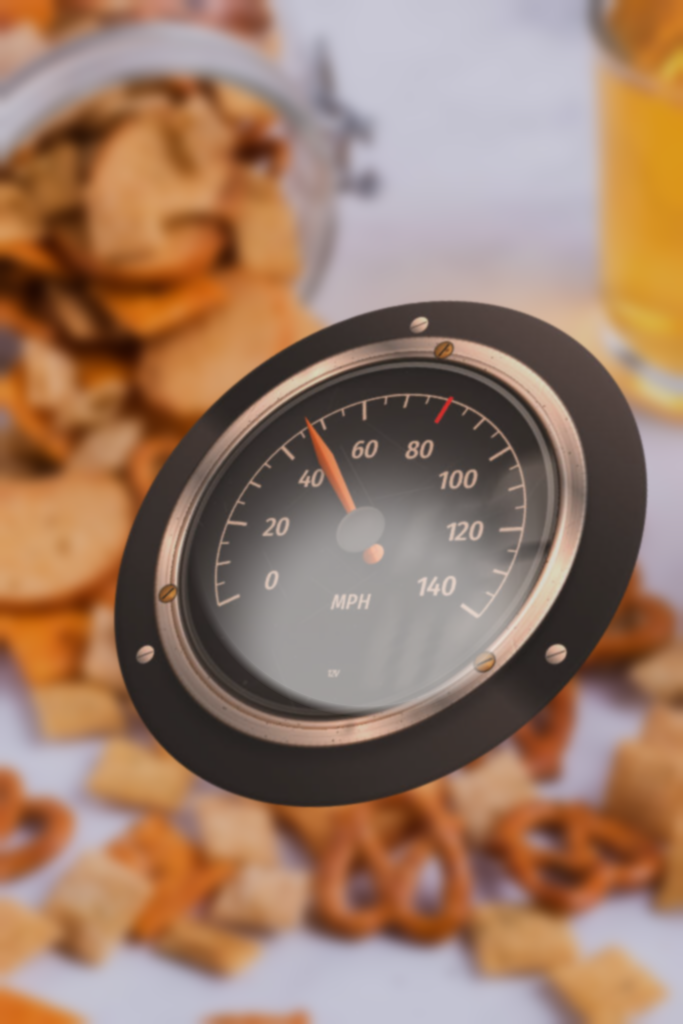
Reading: 47.5mph
